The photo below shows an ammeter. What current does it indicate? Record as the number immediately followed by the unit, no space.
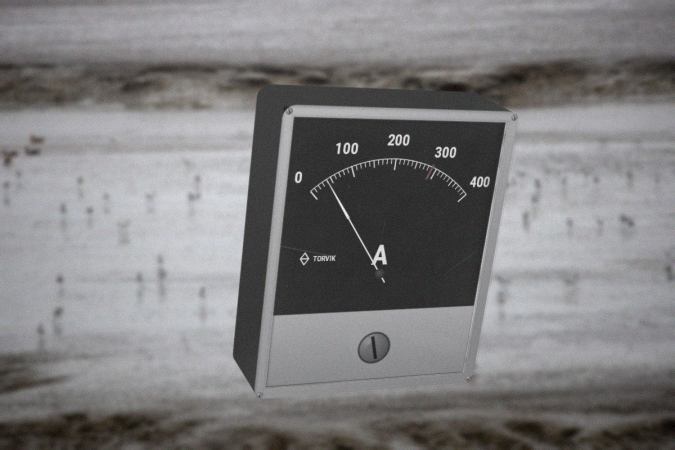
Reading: 40A
